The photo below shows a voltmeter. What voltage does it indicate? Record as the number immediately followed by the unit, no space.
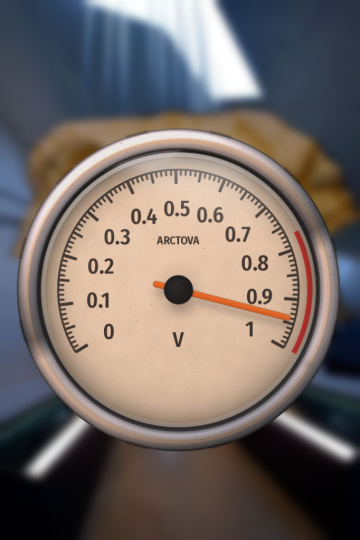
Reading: 0.94V
